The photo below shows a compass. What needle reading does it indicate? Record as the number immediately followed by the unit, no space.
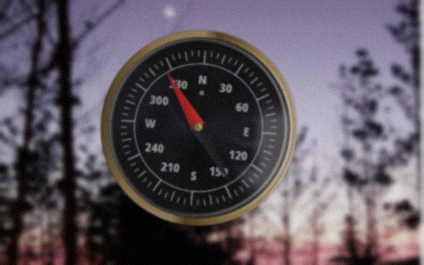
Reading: 325°
